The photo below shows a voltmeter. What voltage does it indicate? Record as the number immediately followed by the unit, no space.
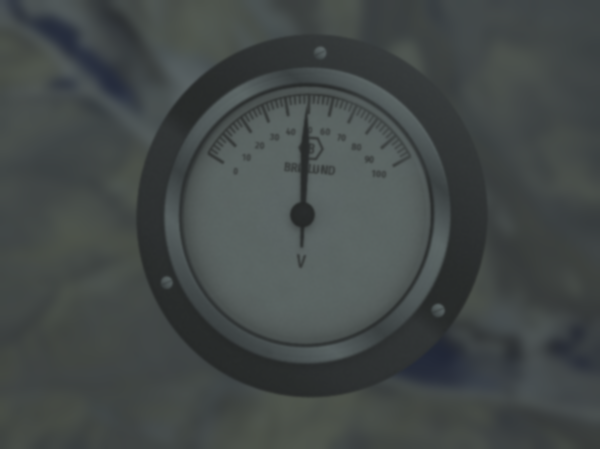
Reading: 50V
